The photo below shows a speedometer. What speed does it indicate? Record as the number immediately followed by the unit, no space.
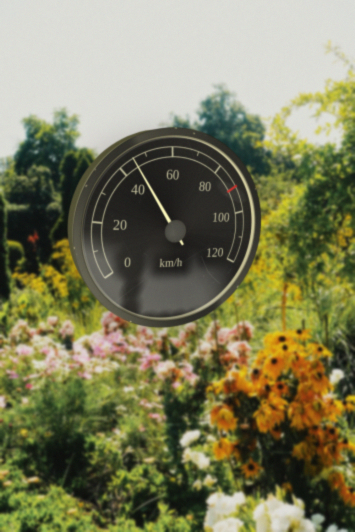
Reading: 45km/h
